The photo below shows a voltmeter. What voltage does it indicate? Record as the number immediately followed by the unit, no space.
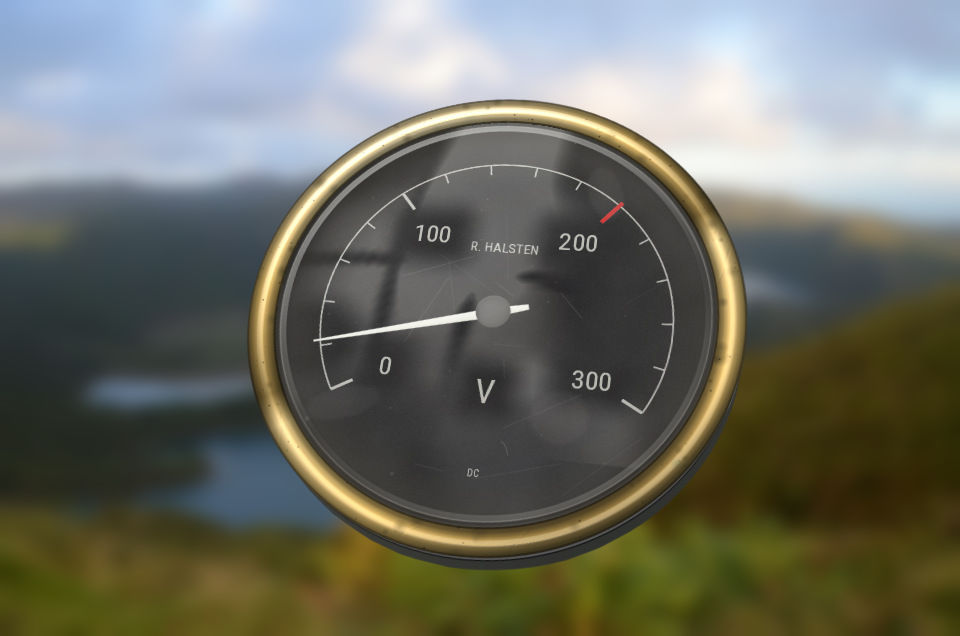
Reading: 20V
